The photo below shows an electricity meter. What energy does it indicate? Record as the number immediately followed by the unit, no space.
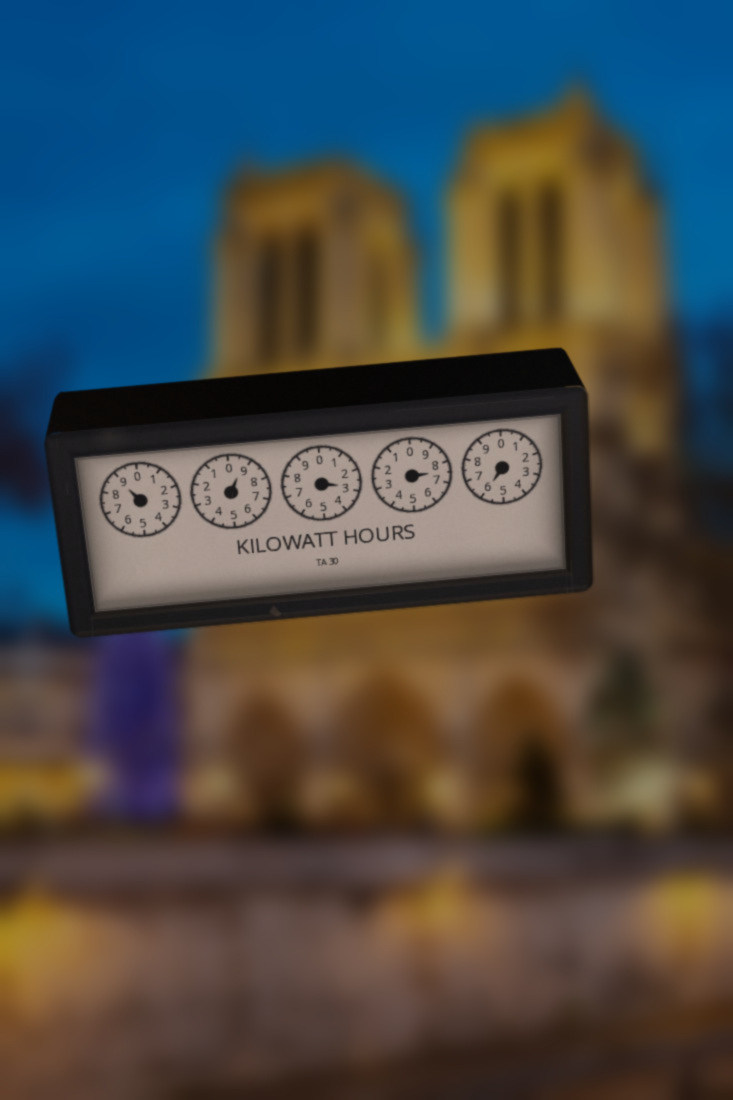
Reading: 89276kWh
